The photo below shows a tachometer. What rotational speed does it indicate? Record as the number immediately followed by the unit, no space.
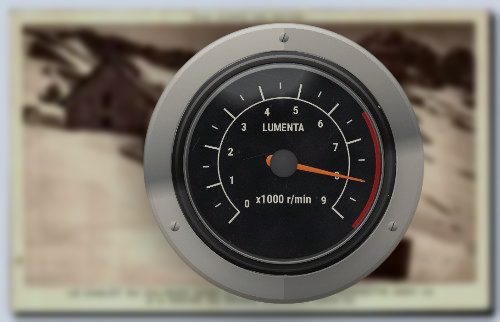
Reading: 8000rpm
